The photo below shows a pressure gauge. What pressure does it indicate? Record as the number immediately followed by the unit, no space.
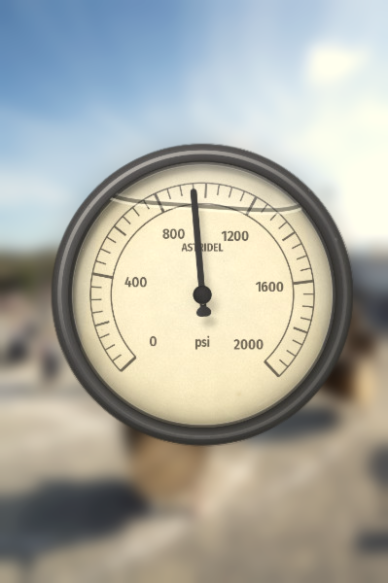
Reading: 950psi
